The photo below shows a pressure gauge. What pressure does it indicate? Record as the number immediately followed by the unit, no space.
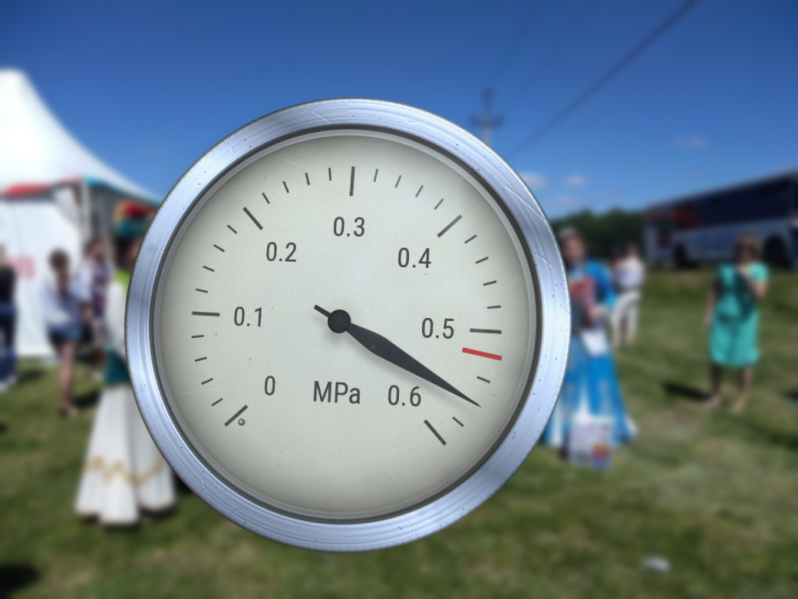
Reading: 0.56MPa
